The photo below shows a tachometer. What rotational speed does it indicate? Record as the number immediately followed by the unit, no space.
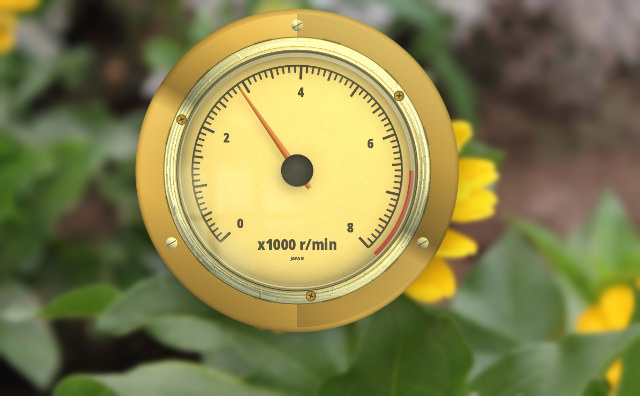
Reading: 2900rpm
